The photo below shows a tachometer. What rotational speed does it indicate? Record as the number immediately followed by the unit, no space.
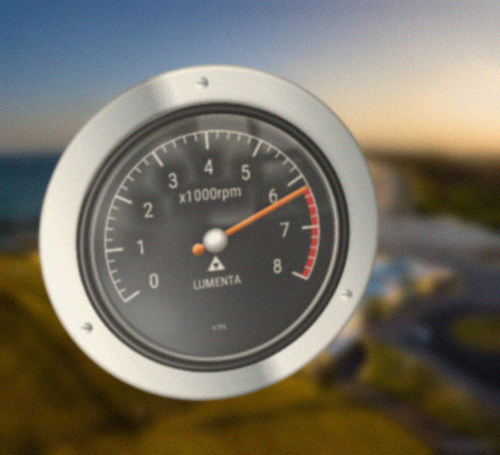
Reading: 6200rpm
